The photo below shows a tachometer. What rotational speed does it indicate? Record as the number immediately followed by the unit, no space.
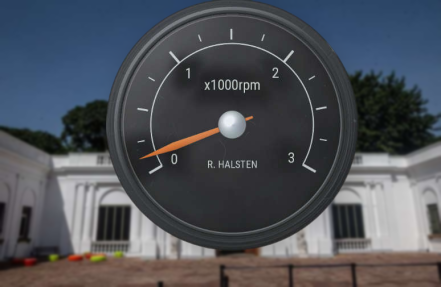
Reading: 125rpm
